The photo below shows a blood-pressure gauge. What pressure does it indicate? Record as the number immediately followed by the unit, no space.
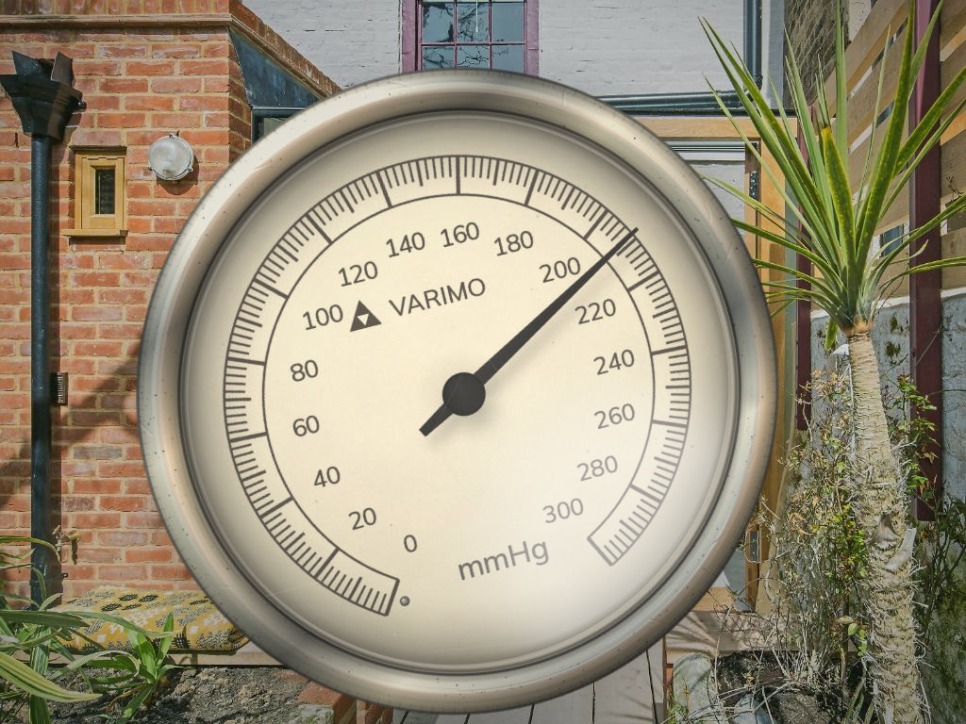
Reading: 208mmHg
